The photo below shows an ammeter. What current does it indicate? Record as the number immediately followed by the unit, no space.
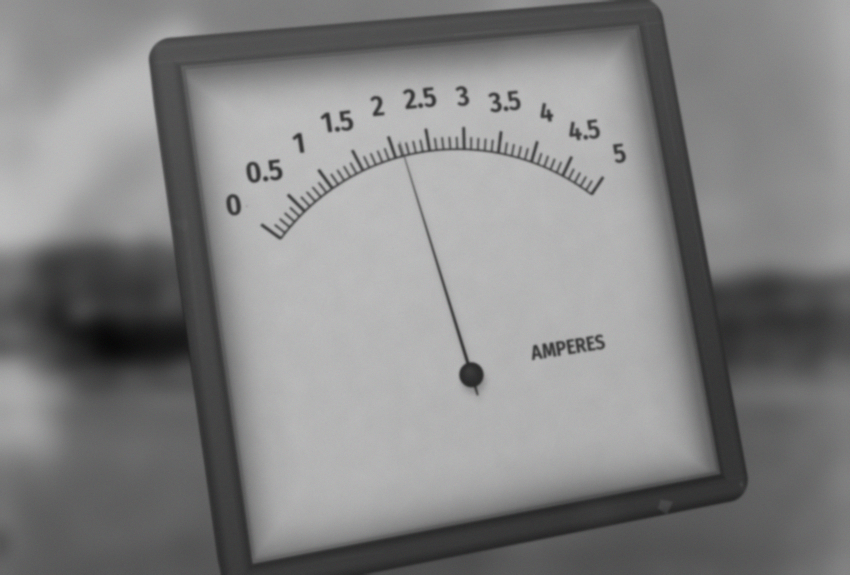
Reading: 2.1A
